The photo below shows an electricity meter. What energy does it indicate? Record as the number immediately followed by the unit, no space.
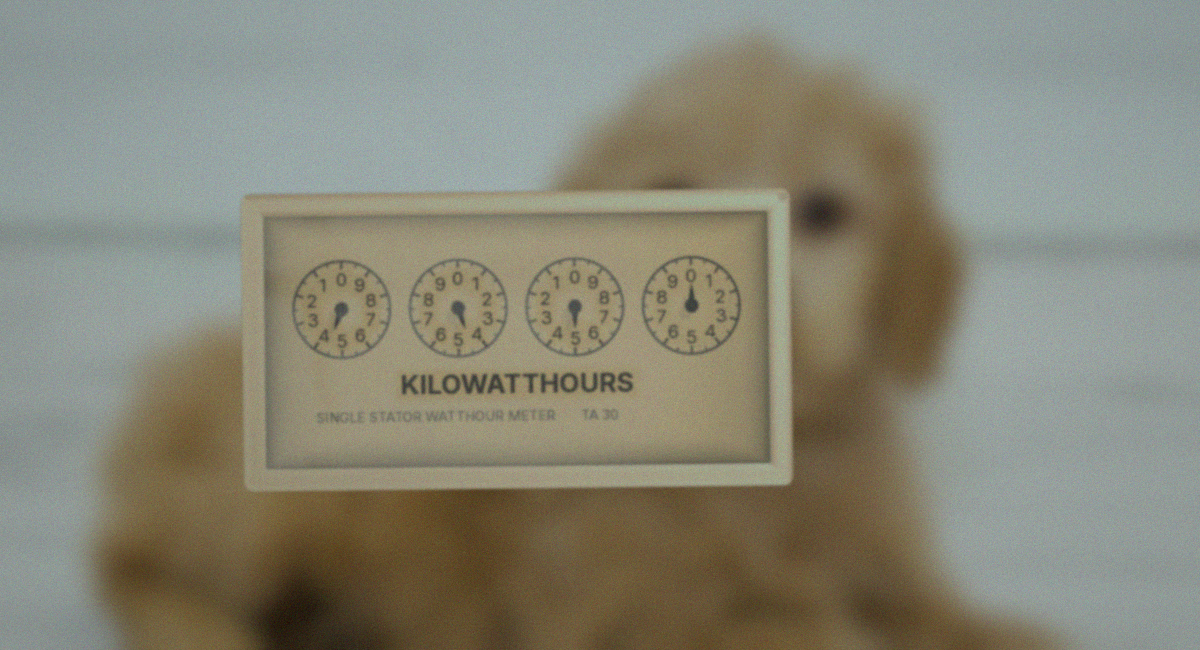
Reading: 4450kWh
